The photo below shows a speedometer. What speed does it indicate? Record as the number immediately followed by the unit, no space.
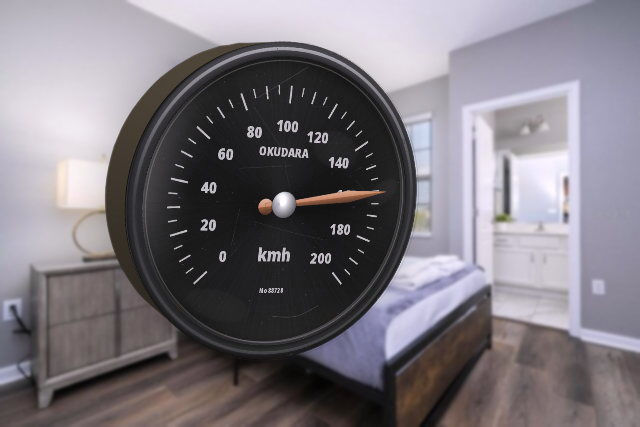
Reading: 160km/h
